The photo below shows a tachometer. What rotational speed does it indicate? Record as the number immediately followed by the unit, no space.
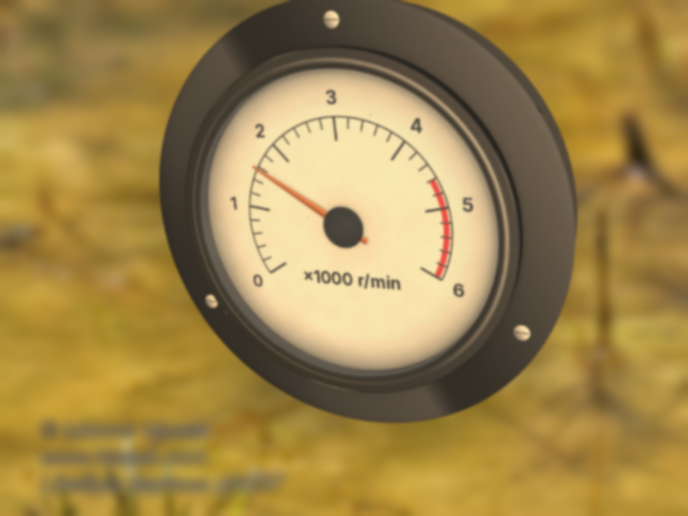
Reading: 1600rpm
